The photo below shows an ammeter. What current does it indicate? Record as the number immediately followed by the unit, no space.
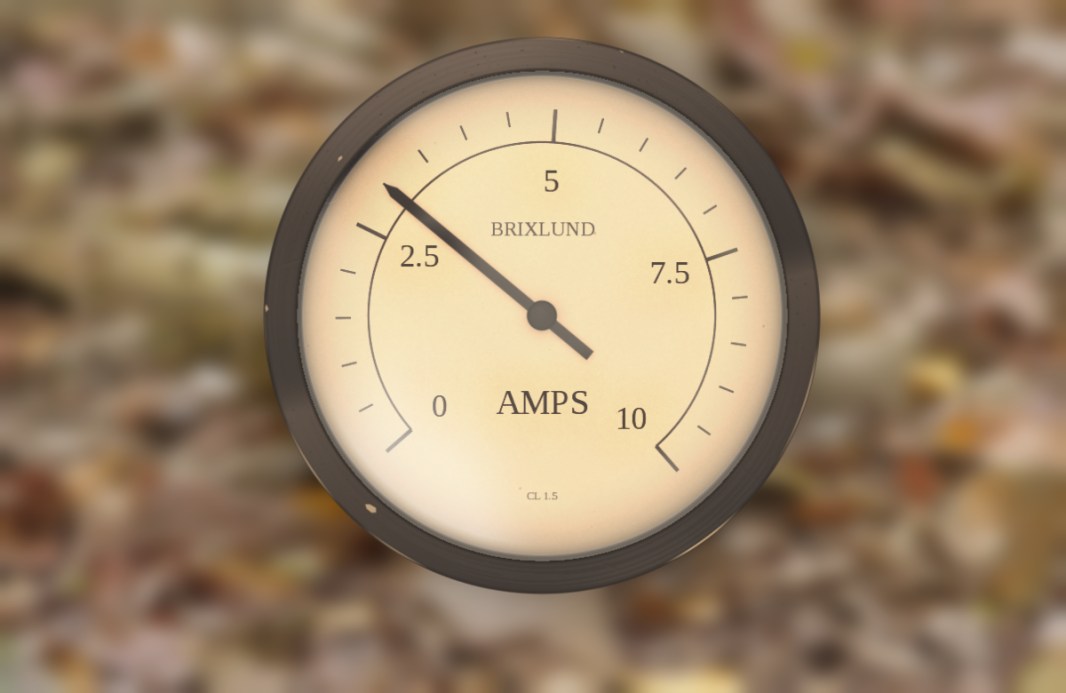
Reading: 3A
